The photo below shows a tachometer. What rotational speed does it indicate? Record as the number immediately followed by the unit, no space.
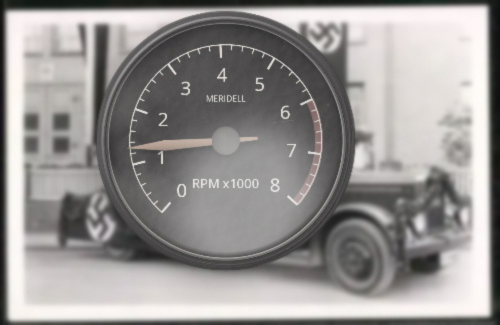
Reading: 1300rpm
